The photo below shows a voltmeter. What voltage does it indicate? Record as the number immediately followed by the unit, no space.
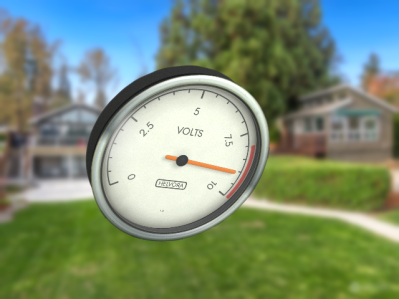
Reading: 9V
